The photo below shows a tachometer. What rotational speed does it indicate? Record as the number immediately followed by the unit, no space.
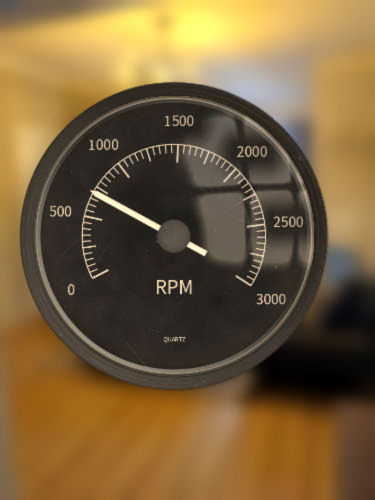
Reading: 700rpm
